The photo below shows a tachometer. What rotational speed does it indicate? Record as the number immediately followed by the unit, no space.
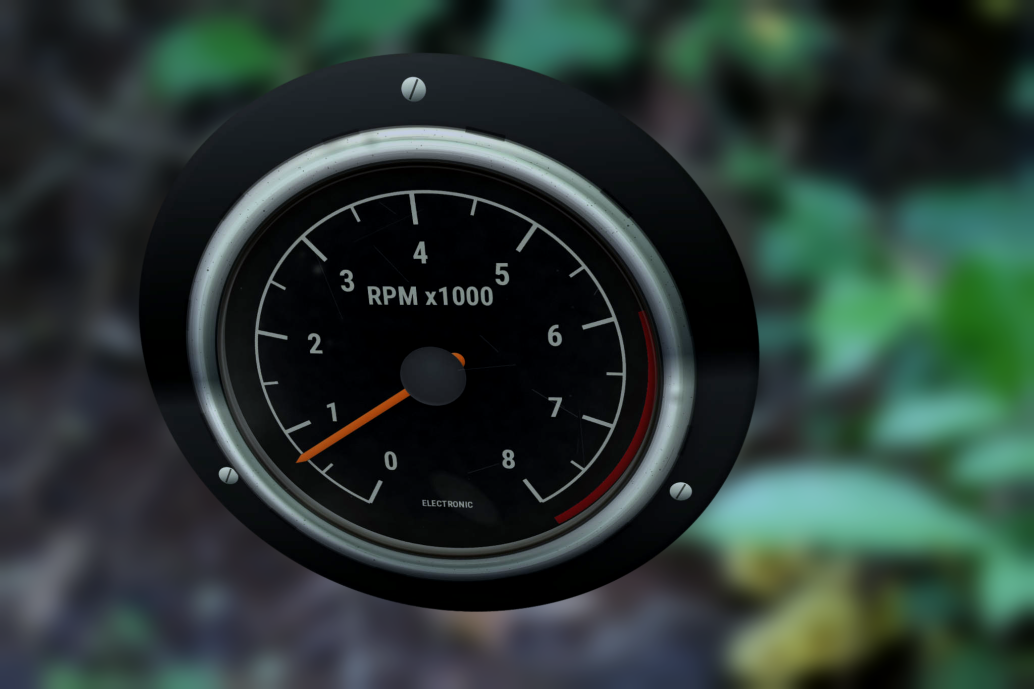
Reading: 750rpm
